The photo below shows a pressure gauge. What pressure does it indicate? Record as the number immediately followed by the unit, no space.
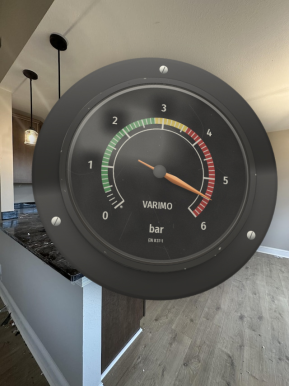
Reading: 5.5bar
